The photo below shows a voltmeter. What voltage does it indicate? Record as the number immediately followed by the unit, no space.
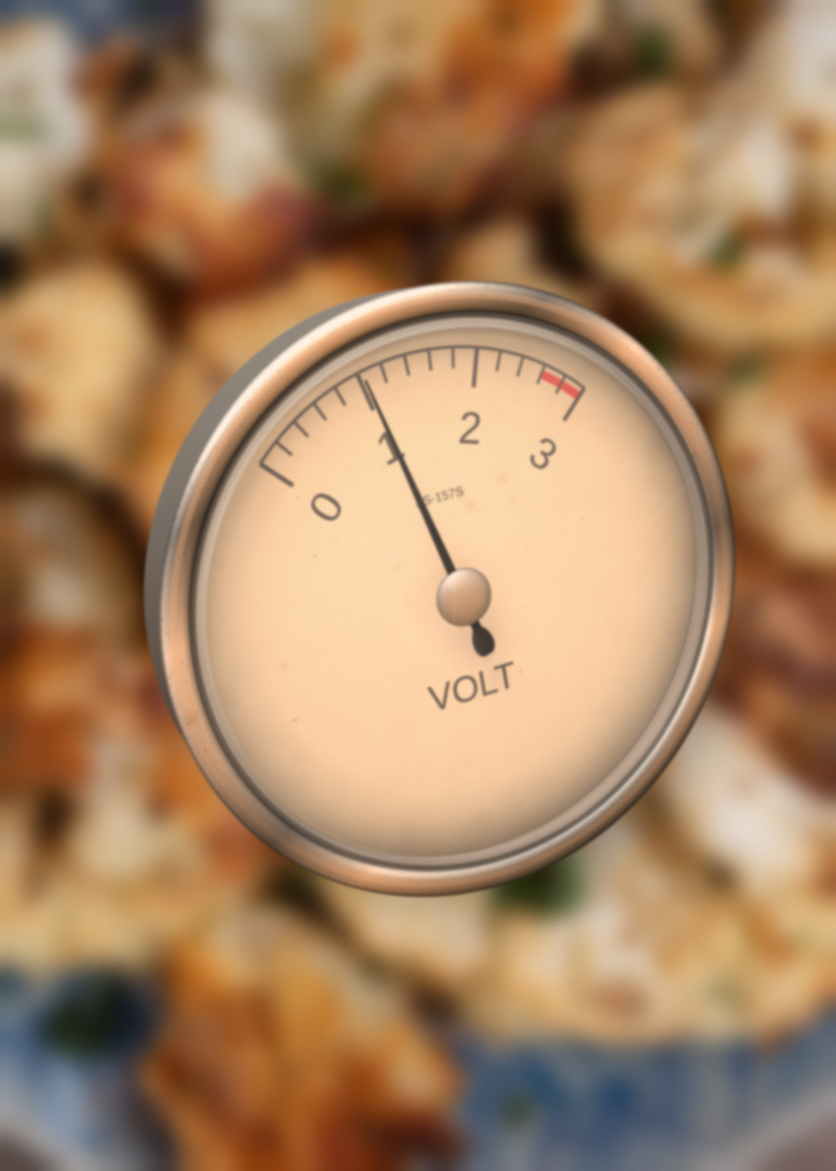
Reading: 1V
